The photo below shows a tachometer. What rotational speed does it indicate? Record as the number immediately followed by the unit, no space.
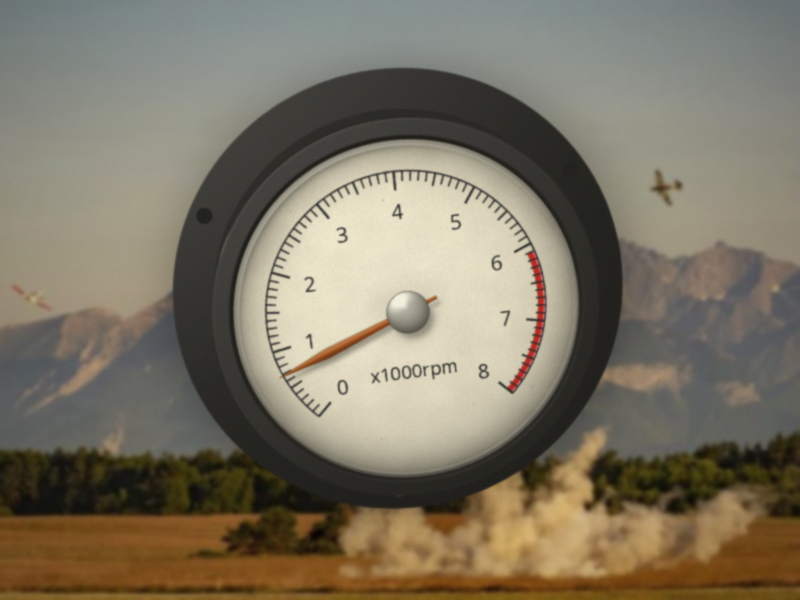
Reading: 700rpm
